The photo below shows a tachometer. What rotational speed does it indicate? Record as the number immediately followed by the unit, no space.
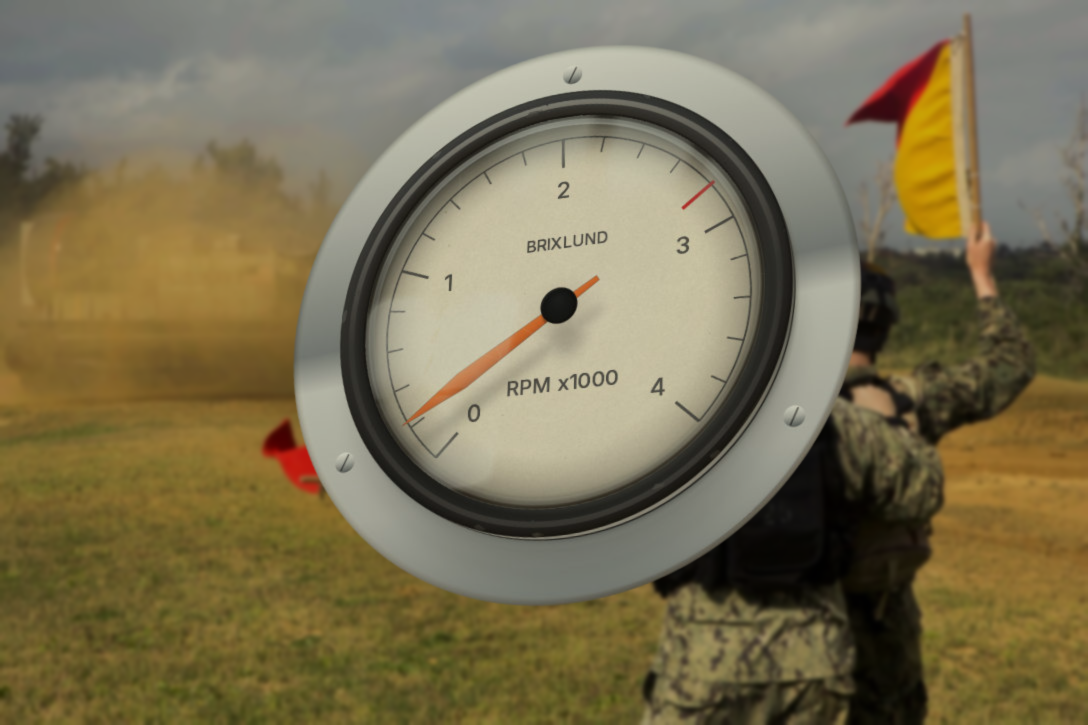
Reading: 200rpm
